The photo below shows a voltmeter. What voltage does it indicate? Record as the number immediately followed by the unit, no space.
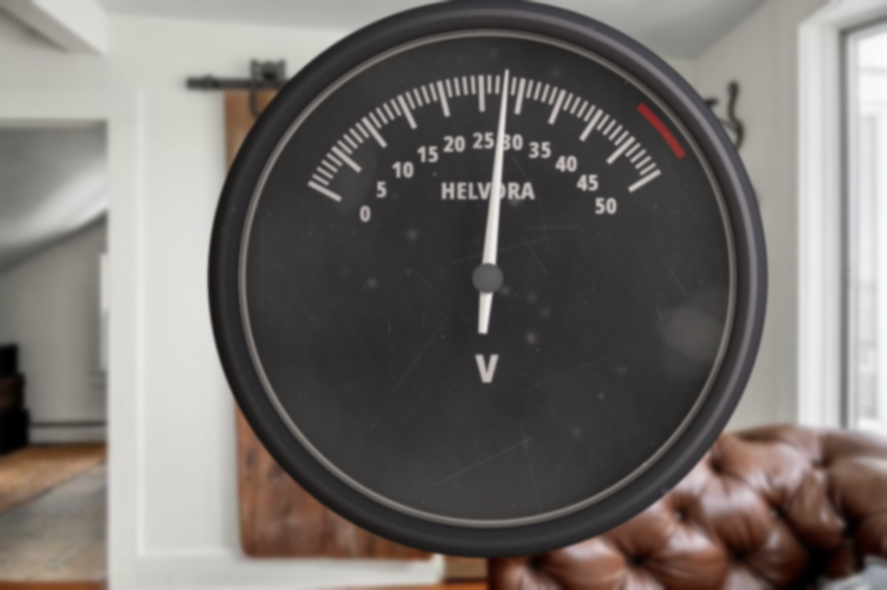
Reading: 28V
